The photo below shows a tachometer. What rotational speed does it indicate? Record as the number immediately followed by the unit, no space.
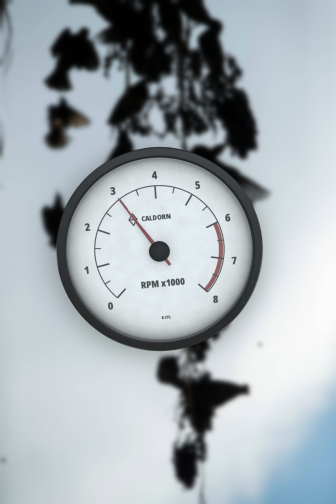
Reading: 3000rpm
